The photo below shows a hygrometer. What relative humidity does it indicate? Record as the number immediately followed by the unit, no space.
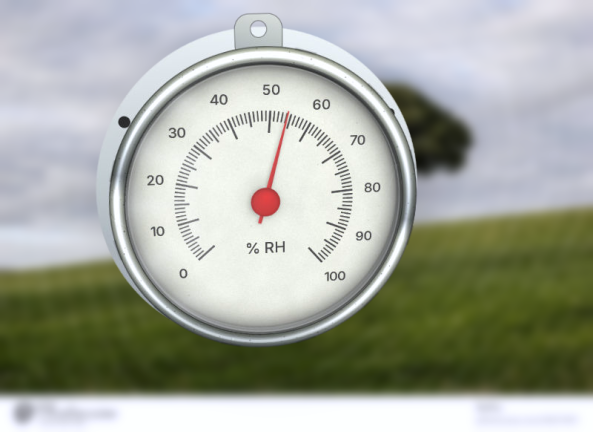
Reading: 54%
